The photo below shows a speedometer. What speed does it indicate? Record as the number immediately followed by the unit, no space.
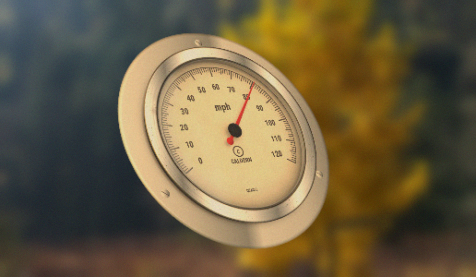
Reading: 80mph
